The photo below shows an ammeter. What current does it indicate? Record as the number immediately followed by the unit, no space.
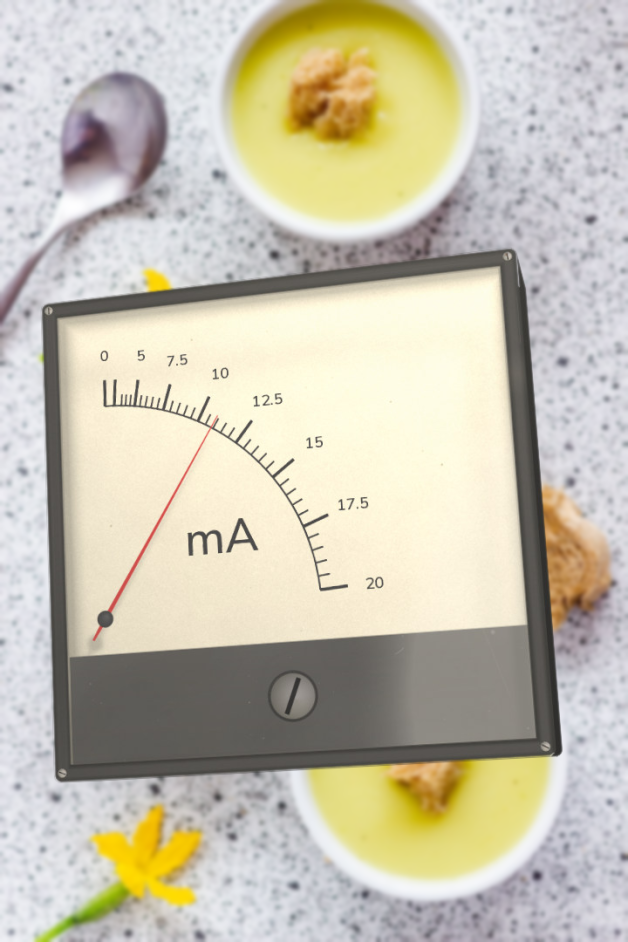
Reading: 11mA
